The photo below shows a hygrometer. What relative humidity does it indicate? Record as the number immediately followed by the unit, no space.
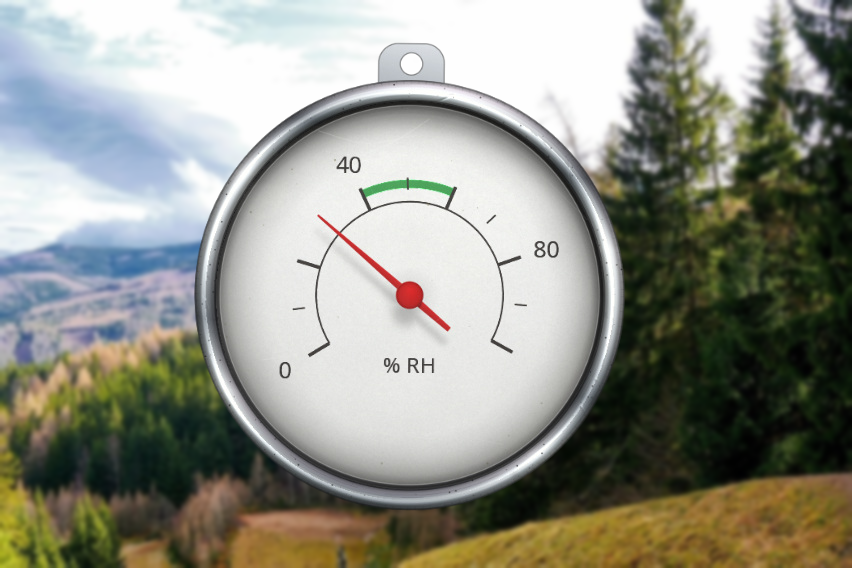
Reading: 30%
